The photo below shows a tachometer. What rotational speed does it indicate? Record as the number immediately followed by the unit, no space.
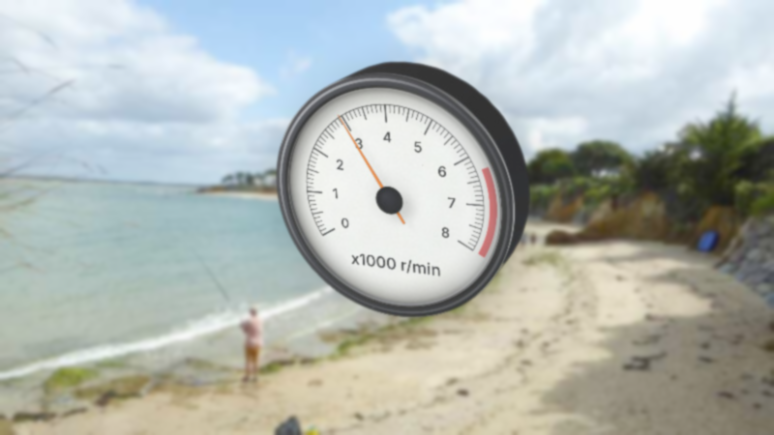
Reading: 3000rpm
